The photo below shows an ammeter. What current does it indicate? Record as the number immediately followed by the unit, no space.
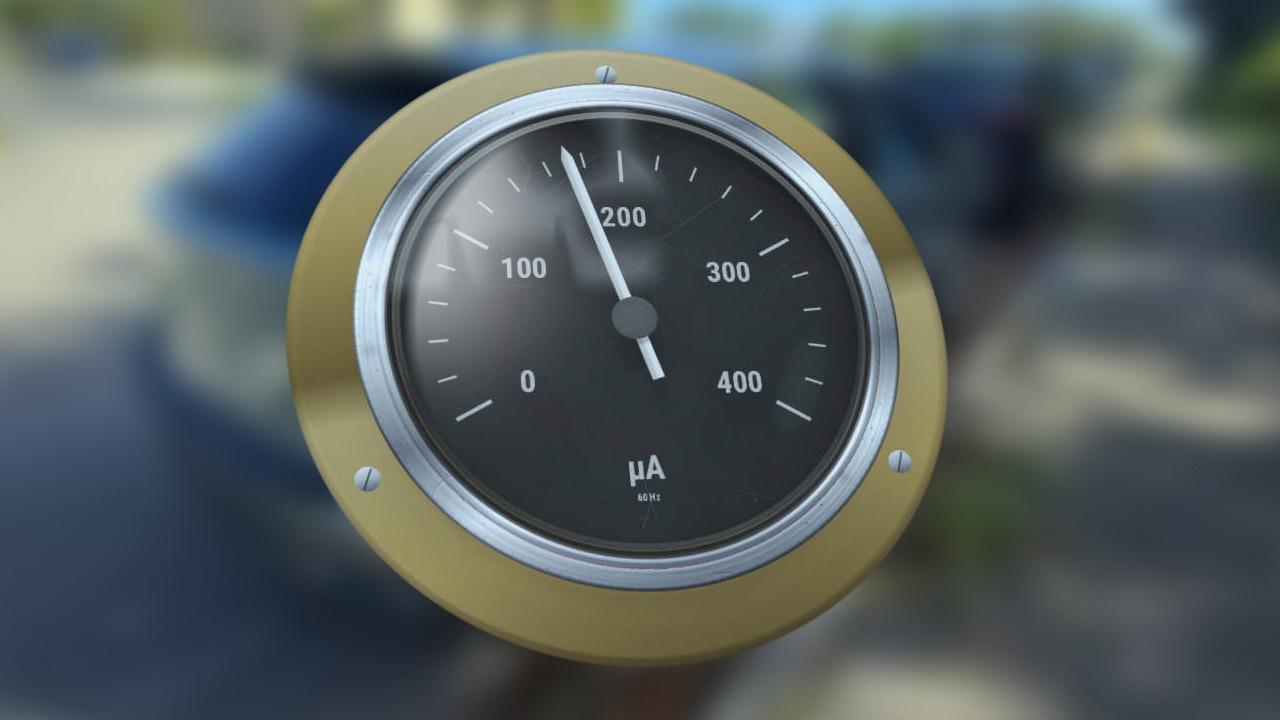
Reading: 170µA
